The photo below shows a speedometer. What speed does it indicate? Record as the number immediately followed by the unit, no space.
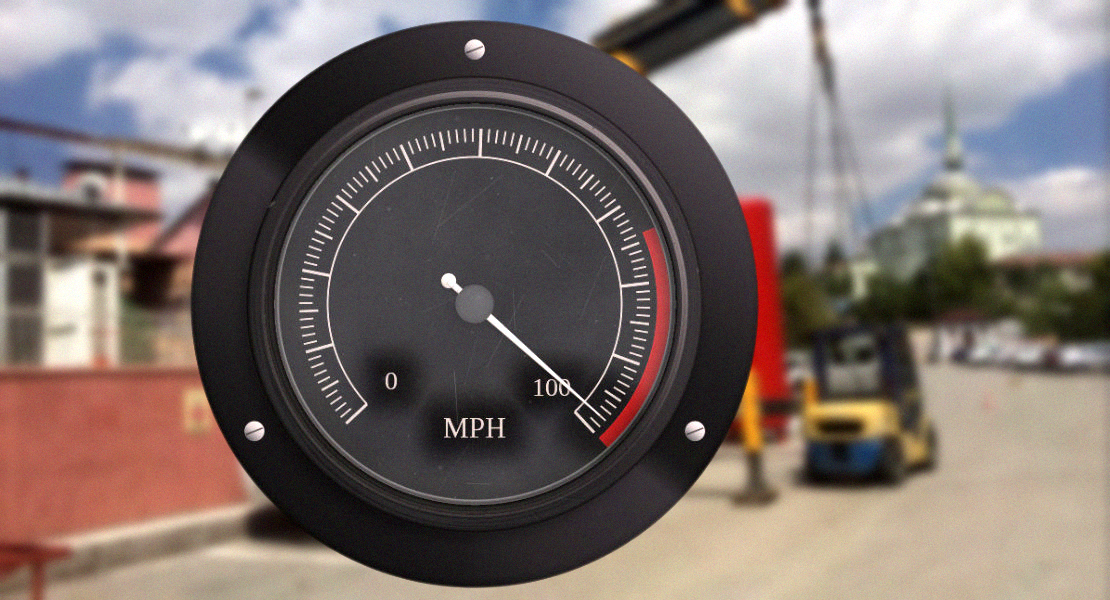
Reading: 98mph
